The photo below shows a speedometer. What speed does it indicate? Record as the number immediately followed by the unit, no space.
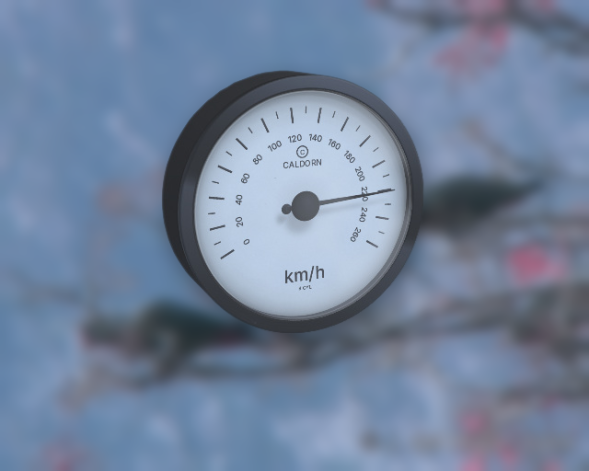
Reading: 220km/h
